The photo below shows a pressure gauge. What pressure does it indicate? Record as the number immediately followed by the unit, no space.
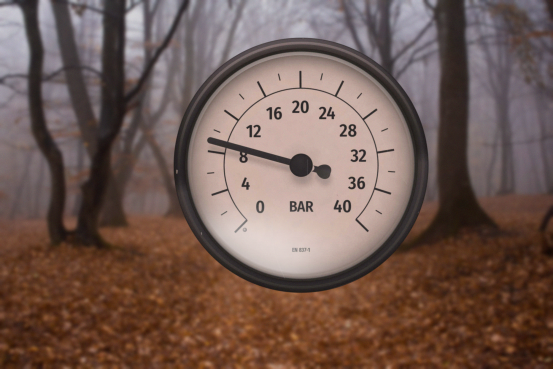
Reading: 9bar
